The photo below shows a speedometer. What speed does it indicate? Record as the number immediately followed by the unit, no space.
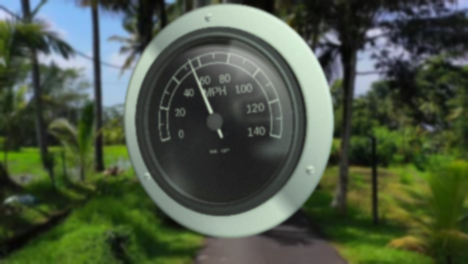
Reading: 55mph
